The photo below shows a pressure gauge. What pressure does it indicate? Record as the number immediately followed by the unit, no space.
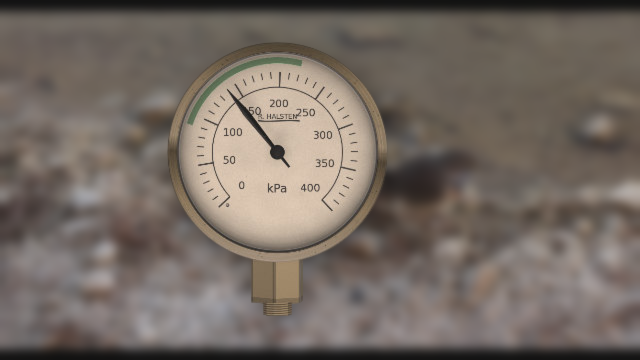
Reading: 140kPa
